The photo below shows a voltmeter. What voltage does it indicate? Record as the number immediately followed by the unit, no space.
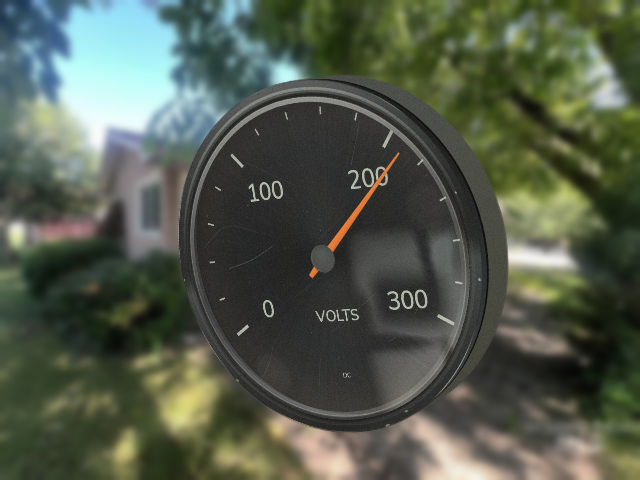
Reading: 210V
